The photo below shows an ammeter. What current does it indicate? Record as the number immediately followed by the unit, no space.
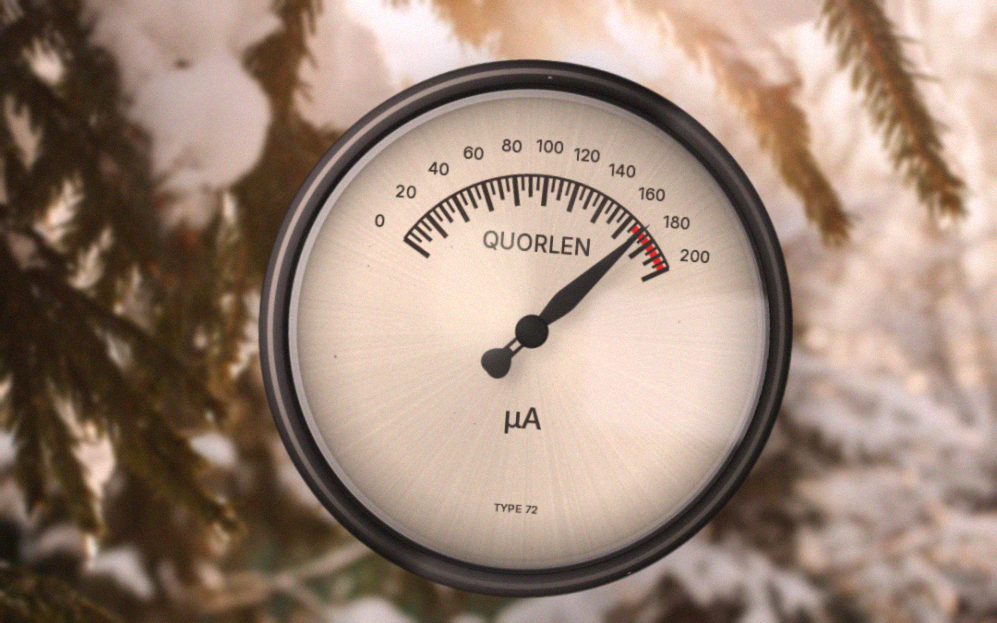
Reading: 170µA
